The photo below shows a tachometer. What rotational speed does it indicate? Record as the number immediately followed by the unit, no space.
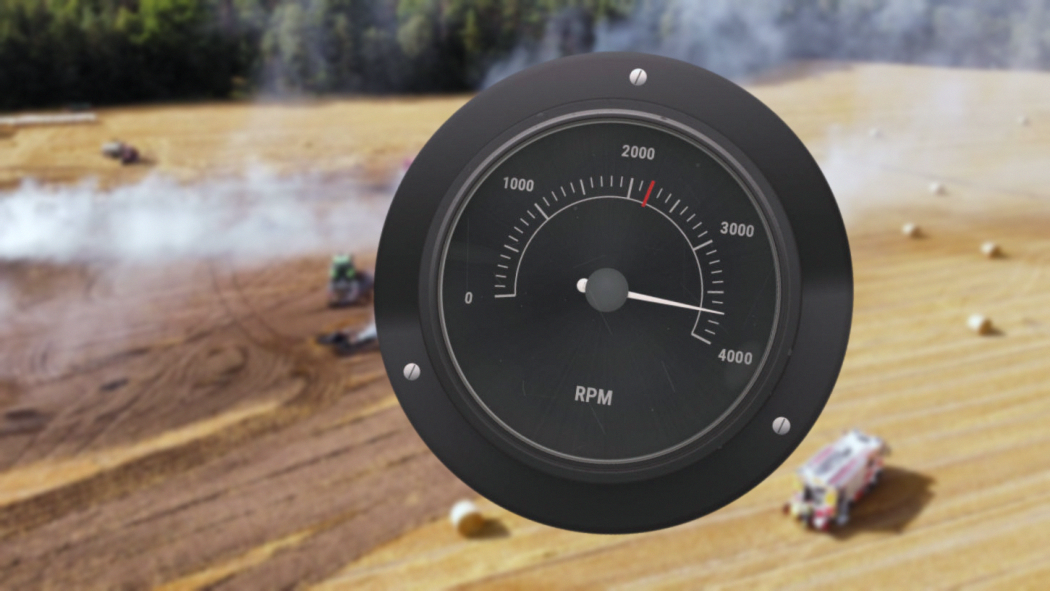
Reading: 3700rpm
